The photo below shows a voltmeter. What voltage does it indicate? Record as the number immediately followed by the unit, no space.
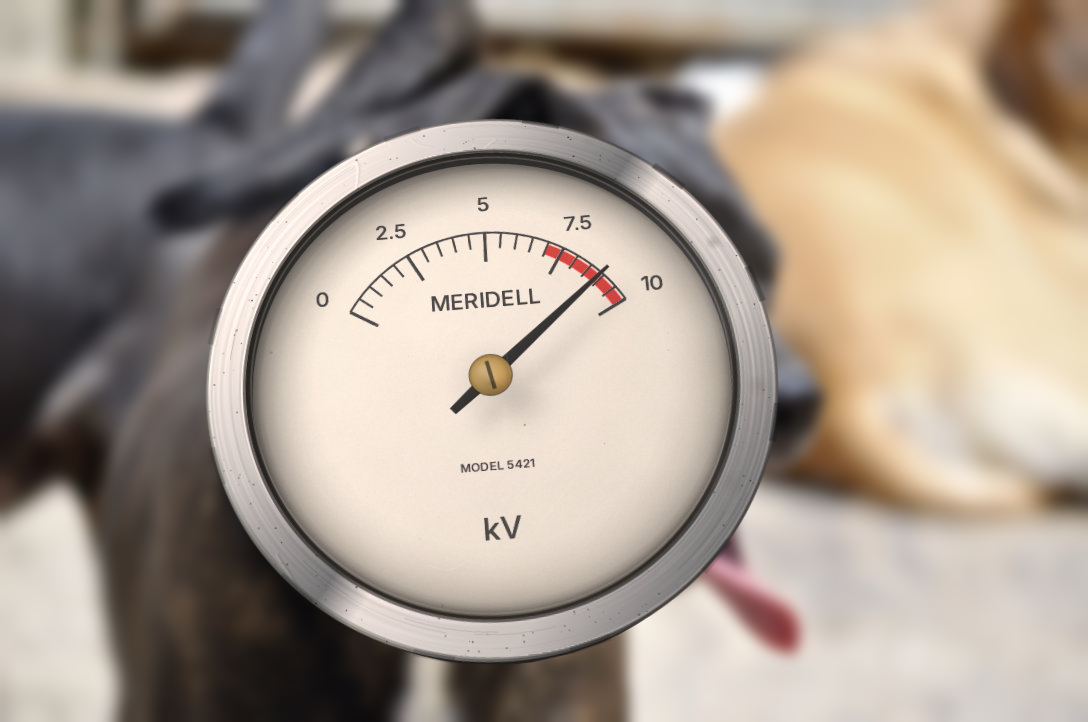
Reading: 9kV
